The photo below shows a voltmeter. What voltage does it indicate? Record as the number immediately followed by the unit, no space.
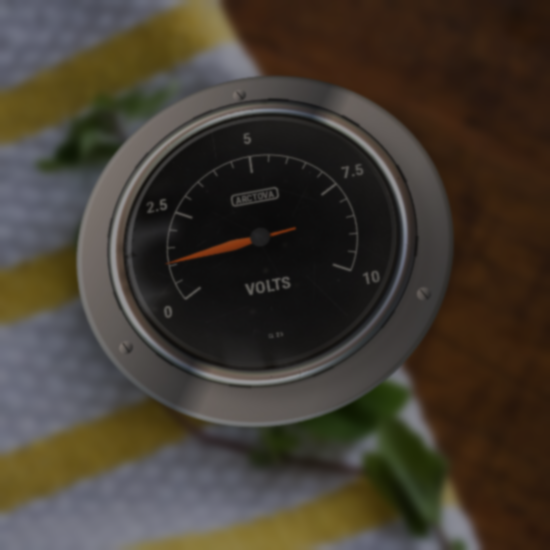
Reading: 1V
